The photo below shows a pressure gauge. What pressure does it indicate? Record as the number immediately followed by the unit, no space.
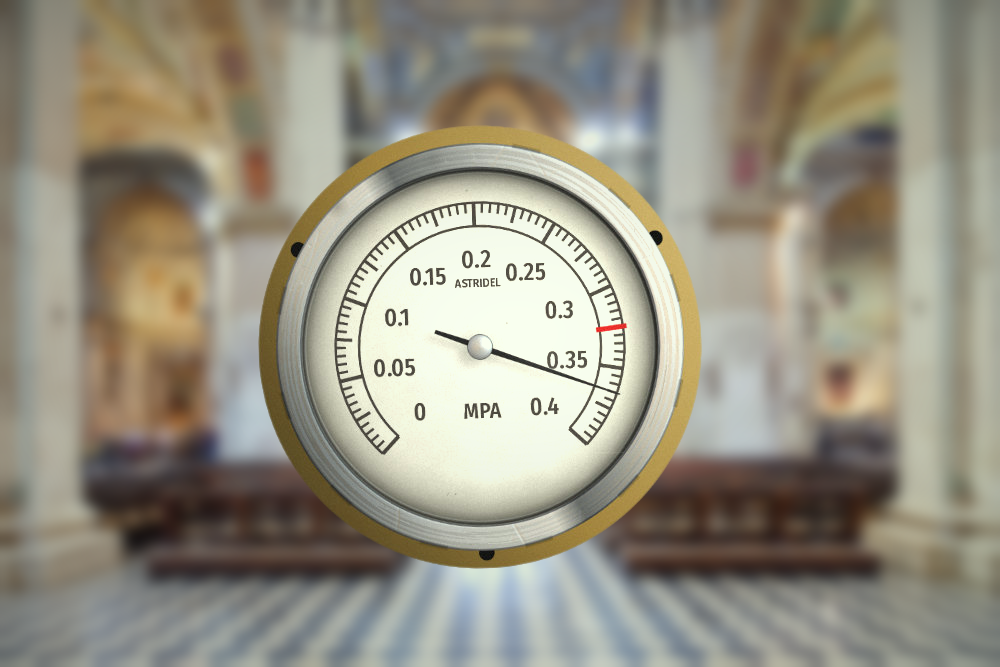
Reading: 0.365MPa
